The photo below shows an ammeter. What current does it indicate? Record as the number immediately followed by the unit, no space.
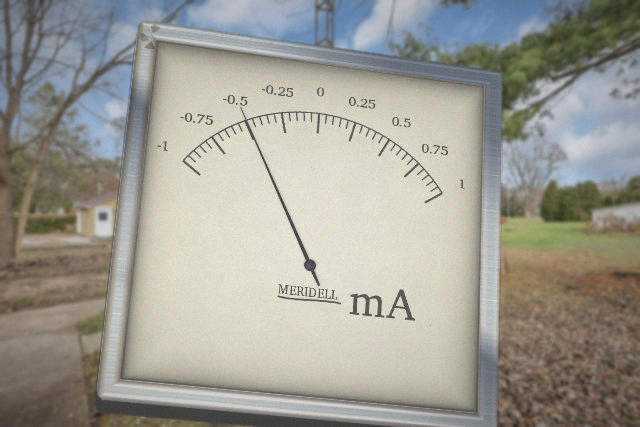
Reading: -0.5mA
